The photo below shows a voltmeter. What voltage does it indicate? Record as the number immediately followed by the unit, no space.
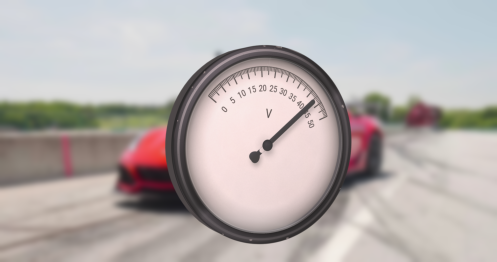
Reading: 42.5V
